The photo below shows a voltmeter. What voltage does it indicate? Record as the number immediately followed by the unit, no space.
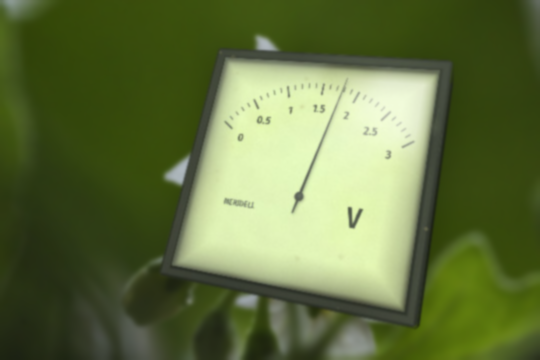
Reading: 1.8V
